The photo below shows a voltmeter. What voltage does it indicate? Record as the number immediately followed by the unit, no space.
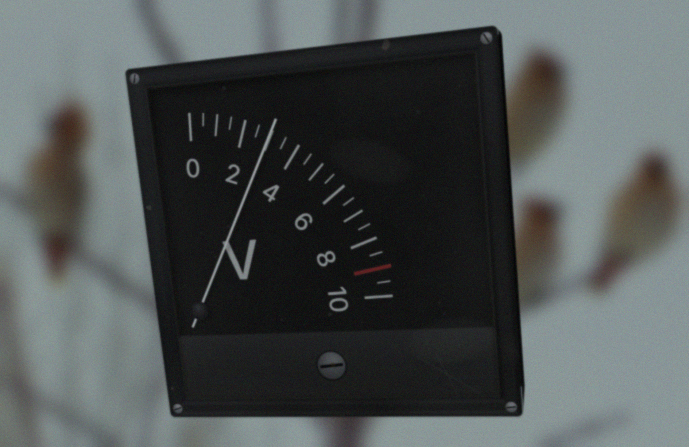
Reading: 3V
